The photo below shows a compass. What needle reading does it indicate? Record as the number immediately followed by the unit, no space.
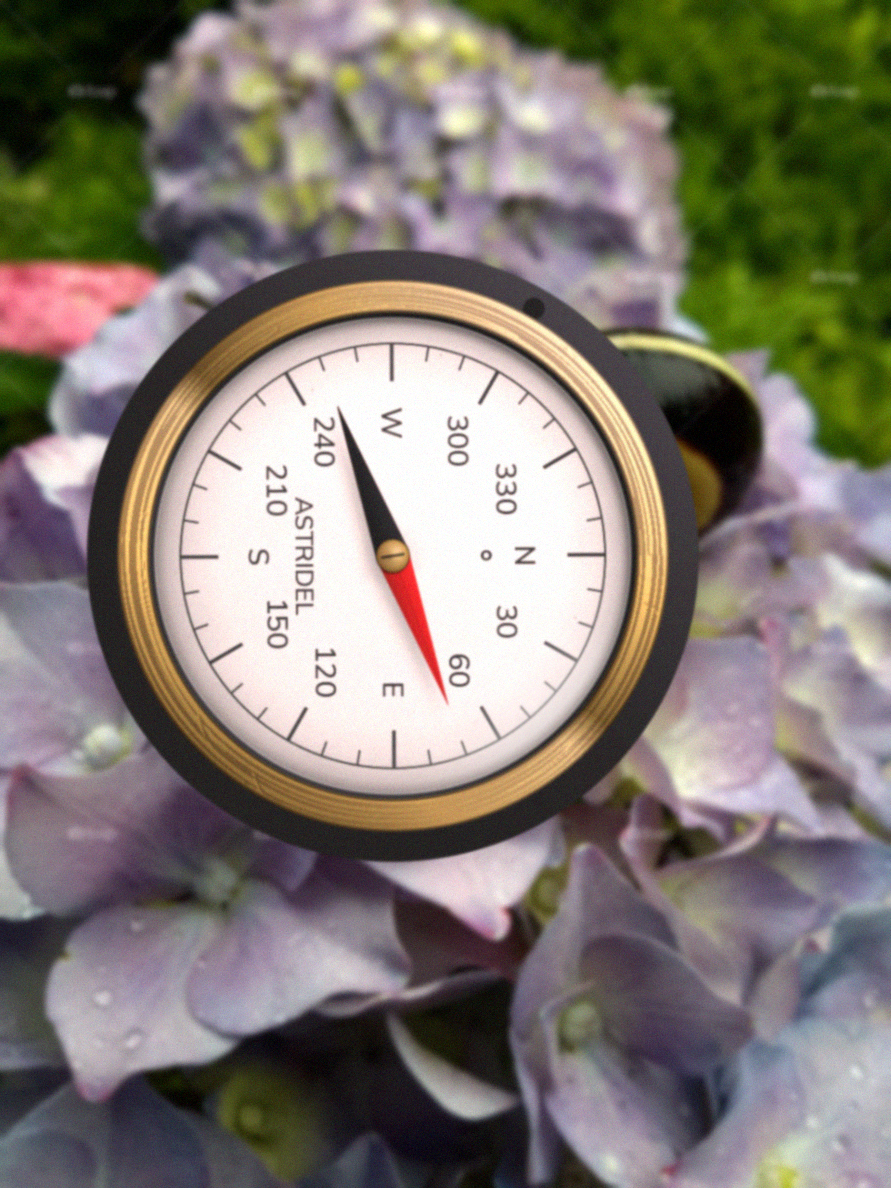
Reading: 70°
